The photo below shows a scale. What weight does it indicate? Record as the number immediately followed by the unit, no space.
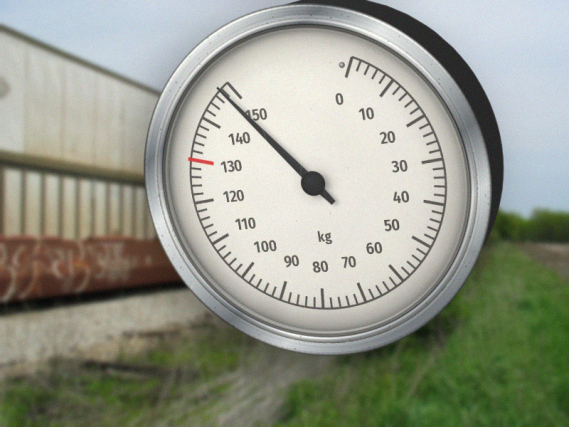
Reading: 148kg
